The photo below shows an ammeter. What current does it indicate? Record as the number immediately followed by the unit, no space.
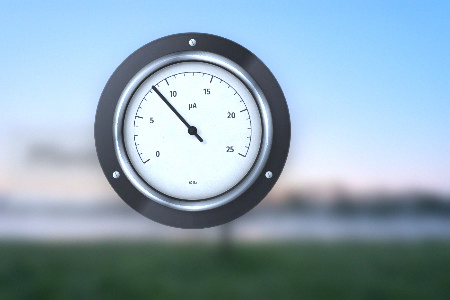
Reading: 8.5µA
